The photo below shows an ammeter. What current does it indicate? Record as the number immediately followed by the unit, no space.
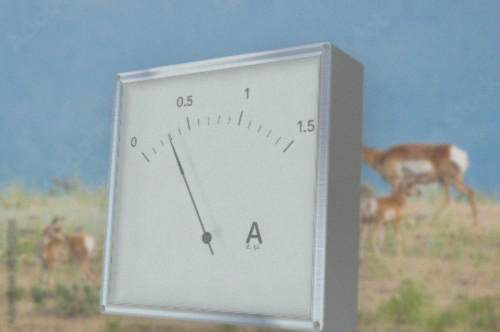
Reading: 0.3A
